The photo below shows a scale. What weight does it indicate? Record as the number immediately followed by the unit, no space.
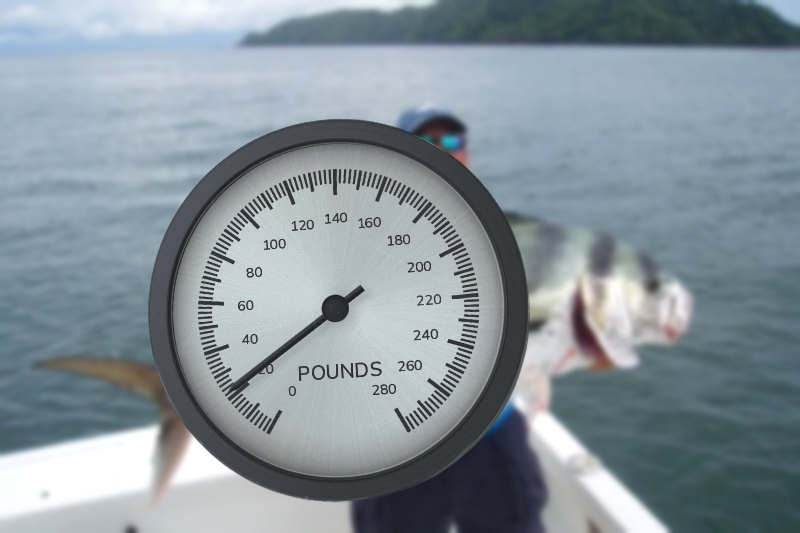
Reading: 22lb
